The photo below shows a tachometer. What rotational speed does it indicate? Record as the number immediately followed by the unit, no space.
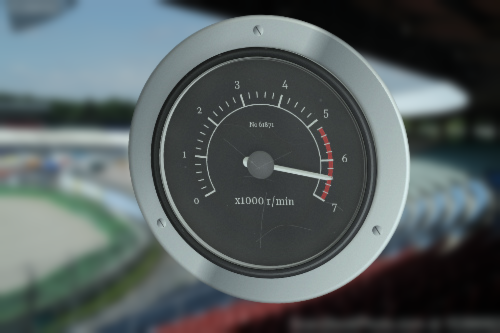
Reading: 6400rpm
